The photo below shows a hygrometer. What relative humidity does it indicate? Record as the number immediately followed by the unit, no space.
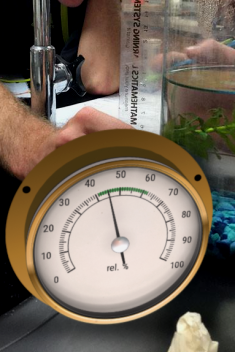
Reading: 45%
